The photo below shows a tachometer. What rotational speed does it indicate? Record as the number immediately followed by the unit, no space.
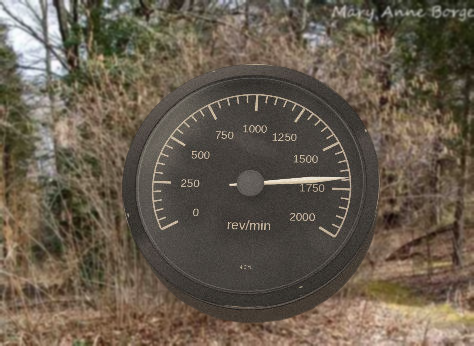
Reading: 1700rpm
